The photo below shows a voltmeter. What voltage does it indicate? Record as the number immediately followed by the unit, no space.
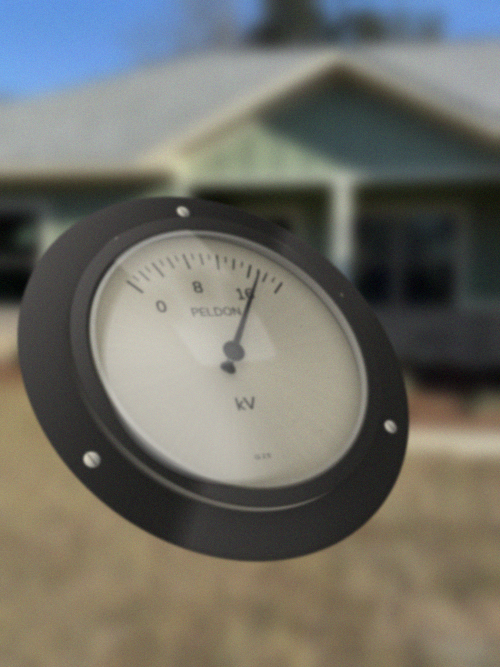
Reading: 17kV
